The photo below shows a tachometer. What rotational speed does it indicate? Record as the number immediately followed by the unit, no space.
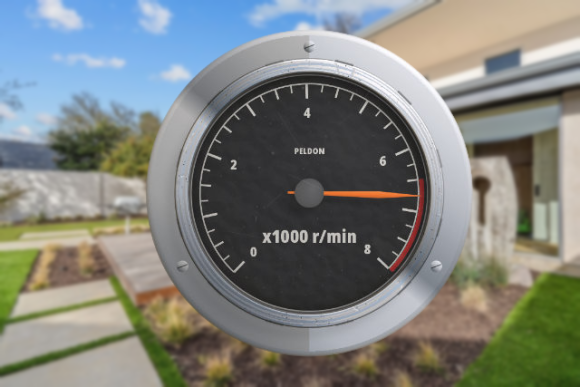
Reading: 6750rpm
